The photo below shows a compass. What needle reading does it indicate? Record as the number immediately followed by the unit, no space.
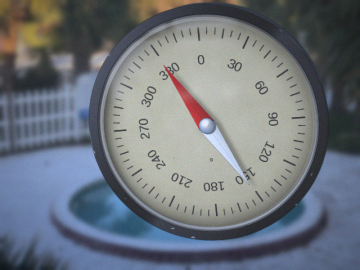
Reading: 330°
